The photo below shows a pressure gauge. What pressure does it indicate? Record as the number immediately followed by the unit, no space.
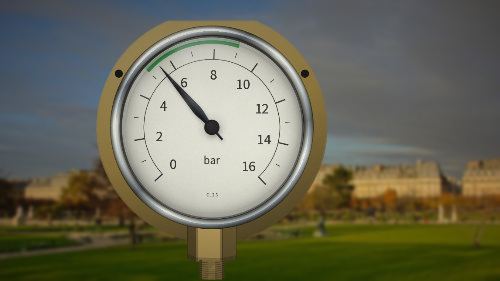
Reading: 5.5bar
